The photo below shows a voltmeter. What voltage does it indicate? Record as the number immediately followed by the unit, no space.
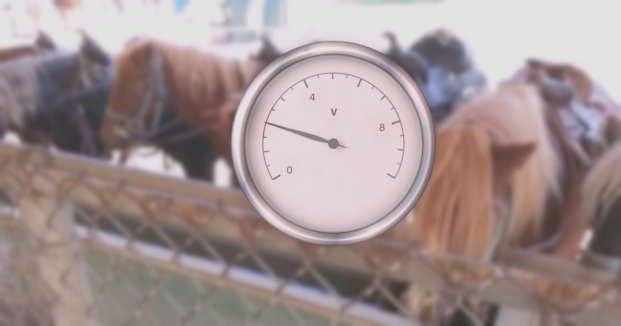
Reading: 2V
